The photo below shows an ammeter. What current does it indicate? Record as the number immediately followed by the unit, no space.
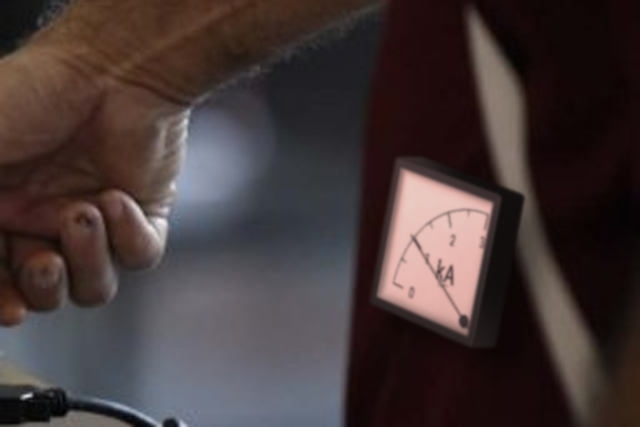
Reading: 1kA
